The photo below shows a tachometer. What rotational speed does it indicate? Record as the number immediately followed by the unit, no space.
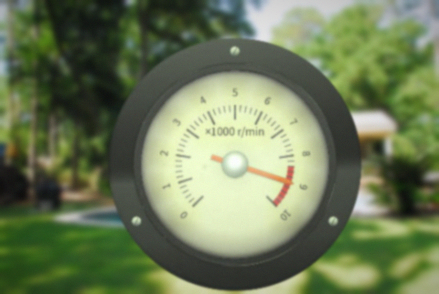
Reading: 9000rpm
